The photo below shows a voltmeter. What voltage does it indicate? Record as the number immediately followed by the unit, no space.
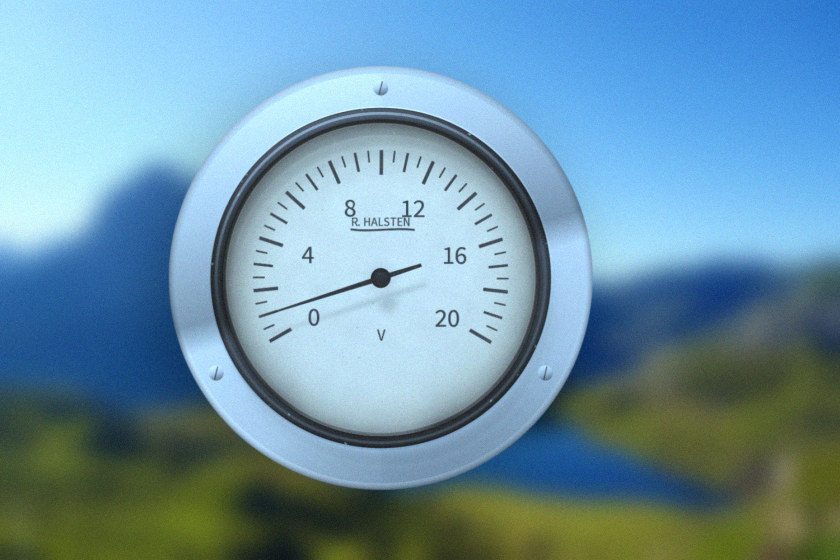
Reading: 1V
